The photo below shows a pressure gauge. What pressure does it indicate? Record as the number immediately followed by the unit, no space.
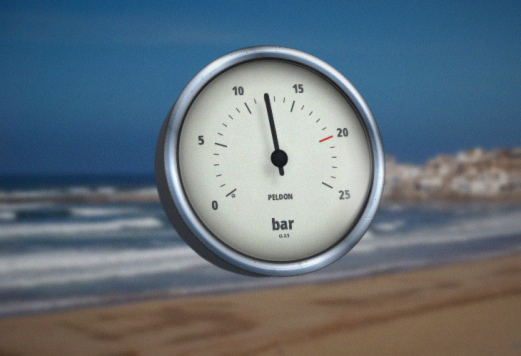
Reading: 12bar
